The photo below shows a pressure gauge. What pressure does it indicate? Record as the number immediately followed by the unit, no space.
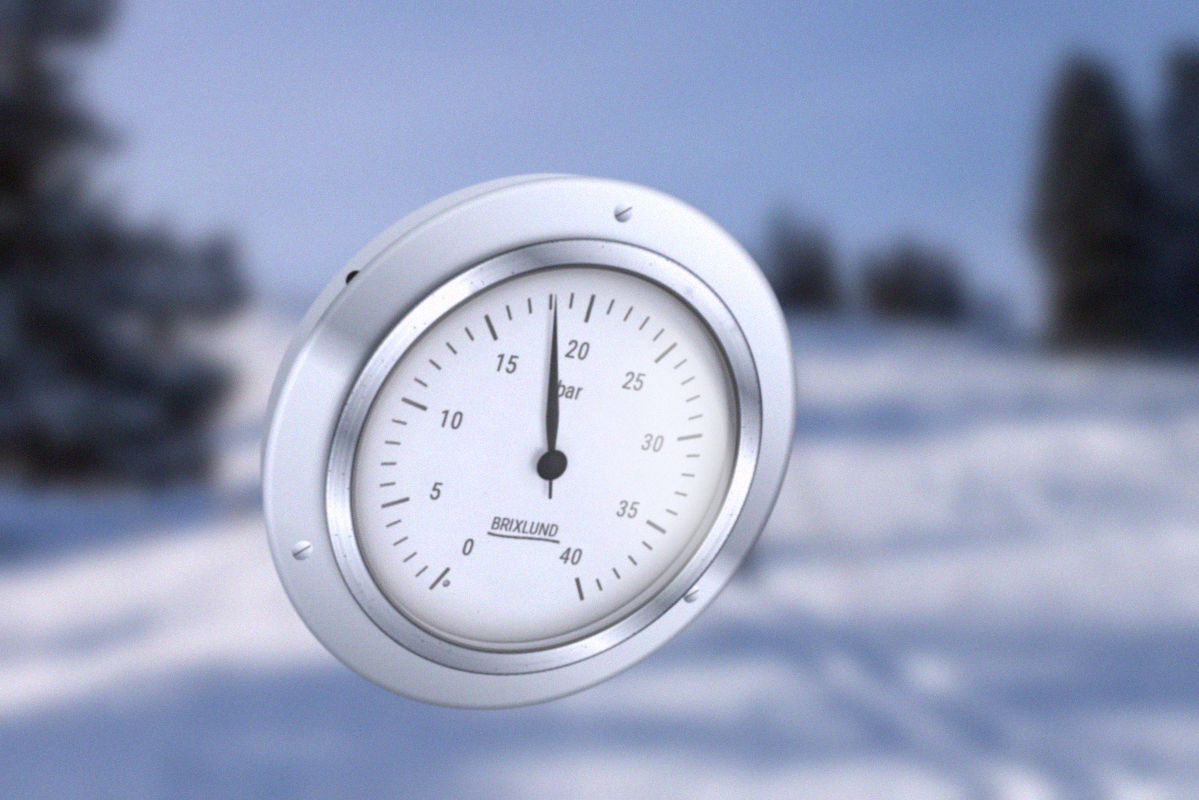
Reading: 18bar
